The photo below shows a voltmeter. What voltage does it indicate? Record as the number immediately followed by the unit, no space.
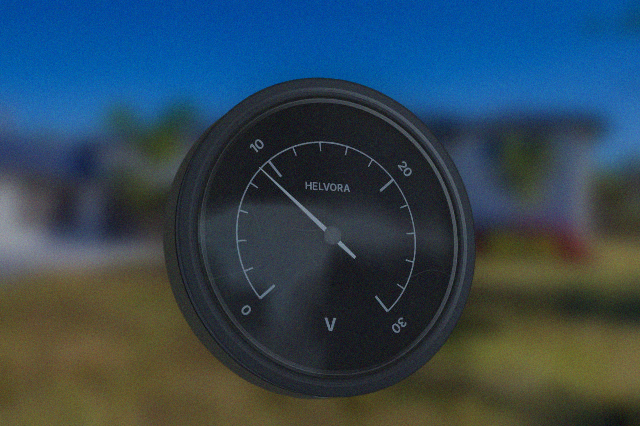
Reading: 9V
